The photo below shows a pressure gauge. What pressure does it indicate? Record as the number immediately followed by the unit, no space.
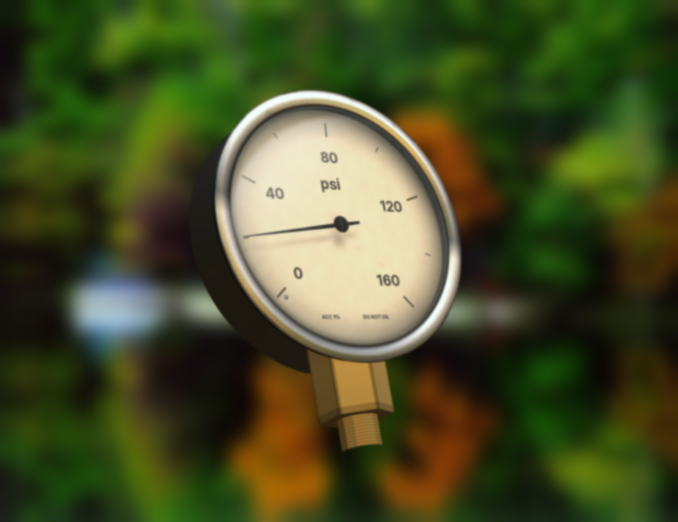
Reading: 20psi
